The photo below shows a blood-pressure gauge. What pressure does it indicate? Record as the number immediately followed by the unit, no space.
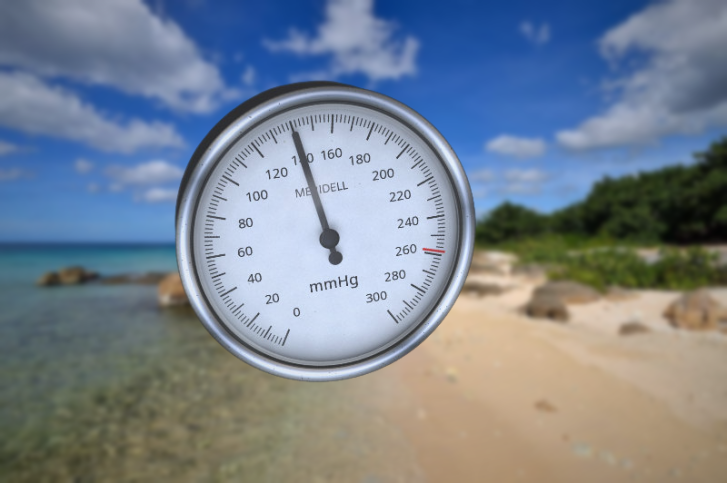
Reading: 140mmHg
